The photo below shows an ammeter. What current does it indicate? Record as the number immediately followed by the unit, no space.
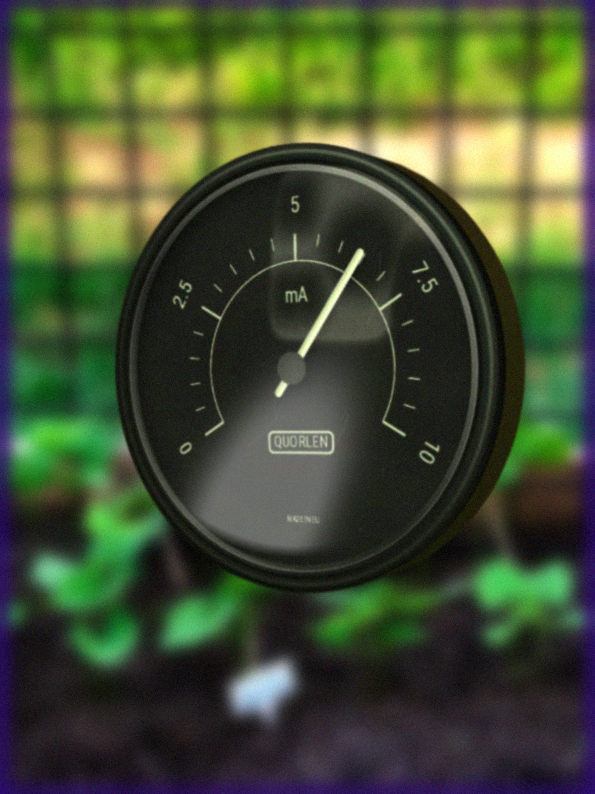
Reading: 6.5mA
